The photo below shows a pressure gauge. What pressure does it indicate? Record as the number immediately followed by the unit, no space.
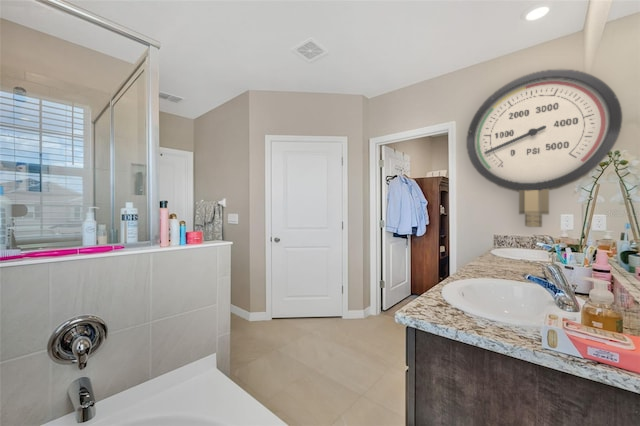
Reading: 500psi
